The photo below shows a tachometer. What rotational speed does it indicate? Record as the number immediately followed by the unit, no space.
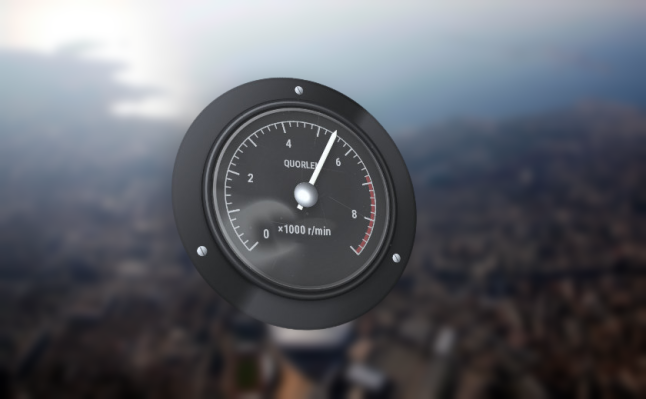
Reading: 5400rpm
